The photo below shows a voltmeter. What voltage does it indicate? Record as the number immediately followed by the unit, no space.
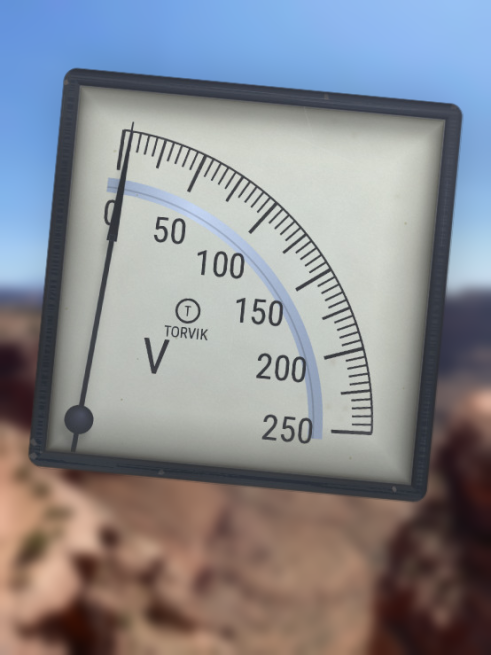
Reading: 5V
